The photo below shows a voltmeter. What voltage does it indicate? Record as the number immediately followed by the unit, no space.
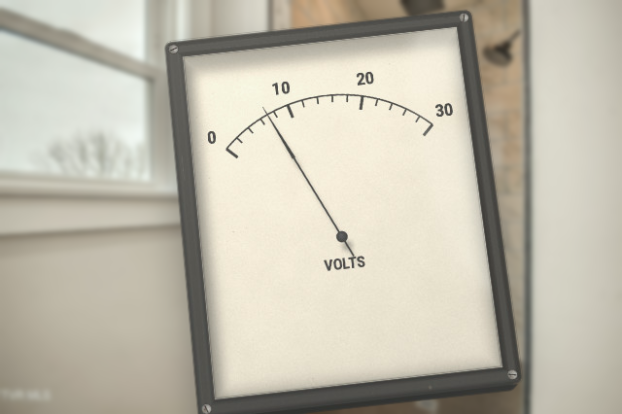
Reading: 7V
